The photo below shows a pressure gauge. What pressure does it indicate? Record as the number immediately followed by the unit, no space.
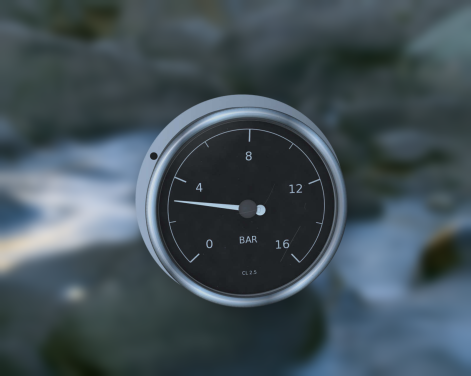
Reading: 3bar
